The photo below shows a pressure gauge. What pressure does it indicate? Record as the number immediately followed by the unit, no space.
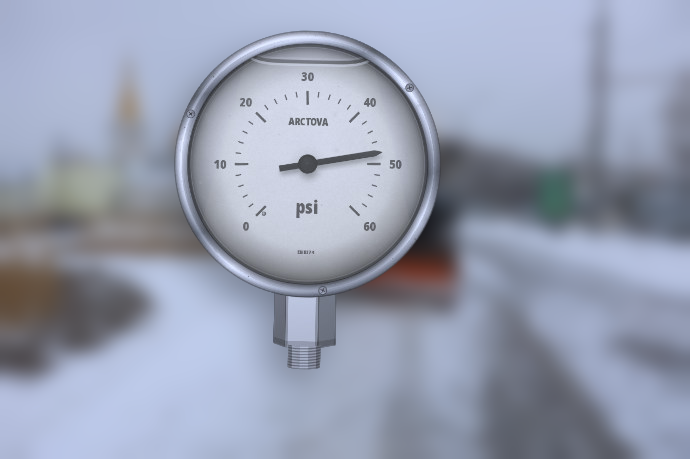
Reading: 48psi
